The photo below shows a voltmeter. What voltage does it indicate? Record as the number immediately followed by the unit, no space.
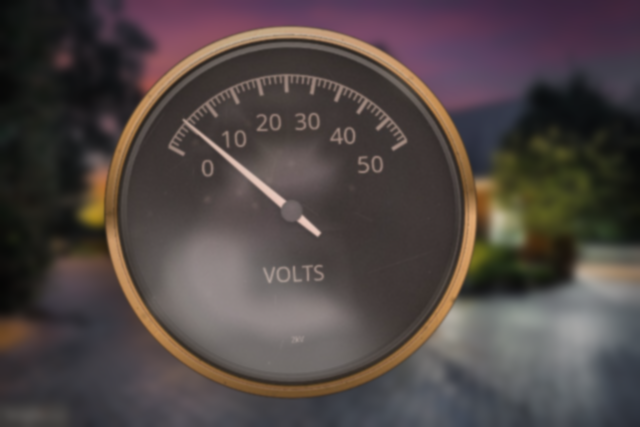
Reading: 5V
